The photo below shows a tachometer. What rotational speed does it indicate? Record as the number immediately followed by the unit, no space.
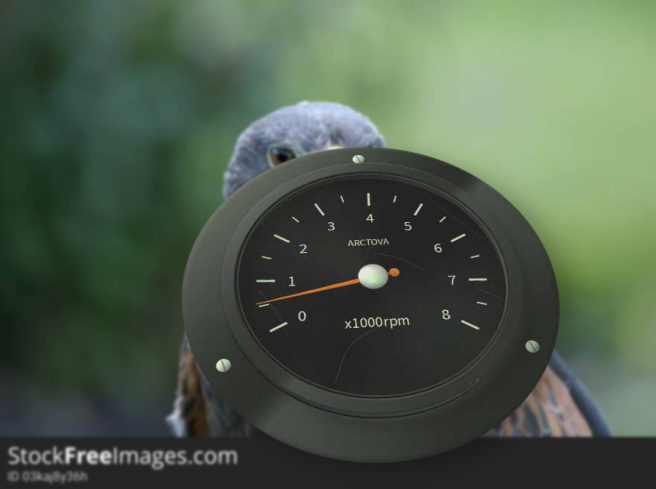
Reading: 500rpm
